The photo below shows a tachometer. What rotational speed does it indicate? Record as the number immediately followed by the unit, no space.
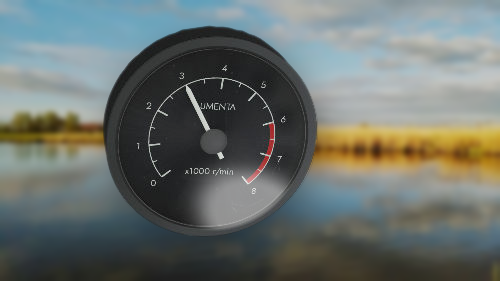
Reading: 3000rpm
